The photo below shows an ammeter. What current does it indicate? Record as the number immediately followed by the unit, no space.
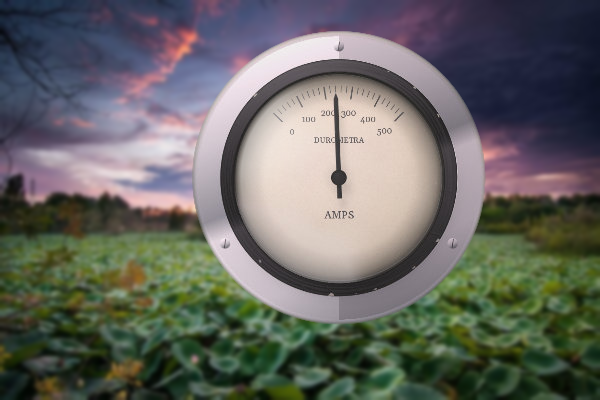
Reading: 240A
